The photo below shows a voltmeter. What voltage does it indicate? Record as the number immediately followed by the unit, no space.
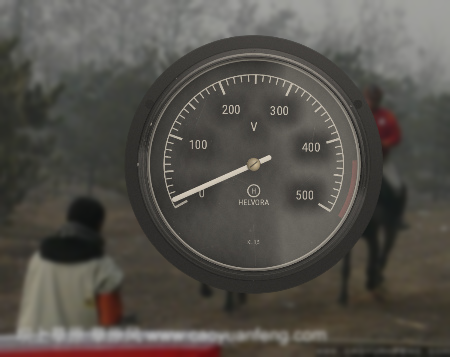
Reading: 10V
